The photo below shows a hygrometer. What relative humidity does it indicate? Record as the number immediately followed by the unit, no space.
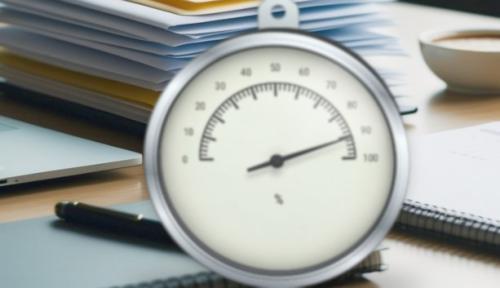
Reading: 90%
